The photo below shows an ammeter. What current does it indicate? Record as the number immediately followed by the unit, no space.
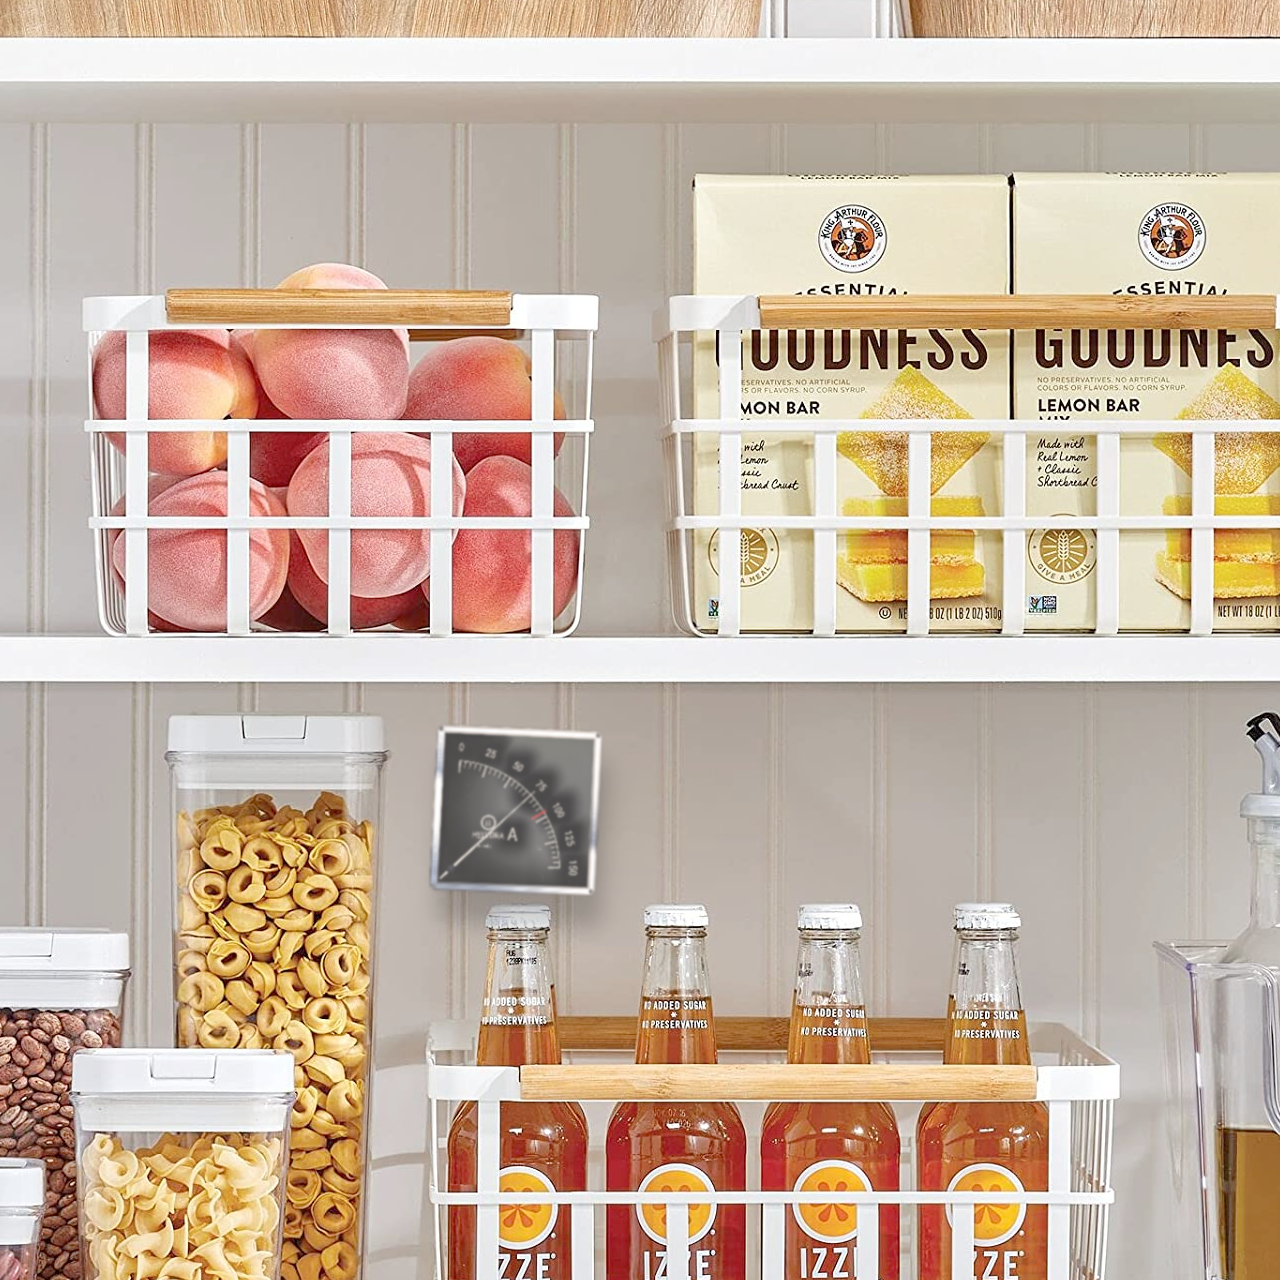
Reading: 75A
